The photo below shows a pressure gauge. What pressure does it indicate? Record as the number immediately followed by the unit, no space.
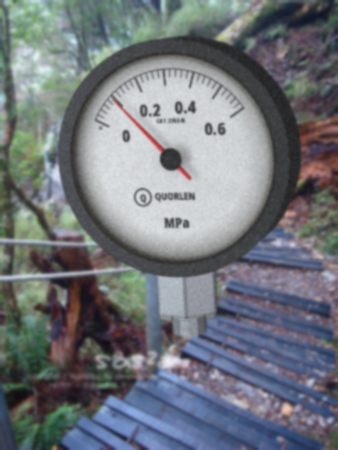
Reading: 0.1MPa
